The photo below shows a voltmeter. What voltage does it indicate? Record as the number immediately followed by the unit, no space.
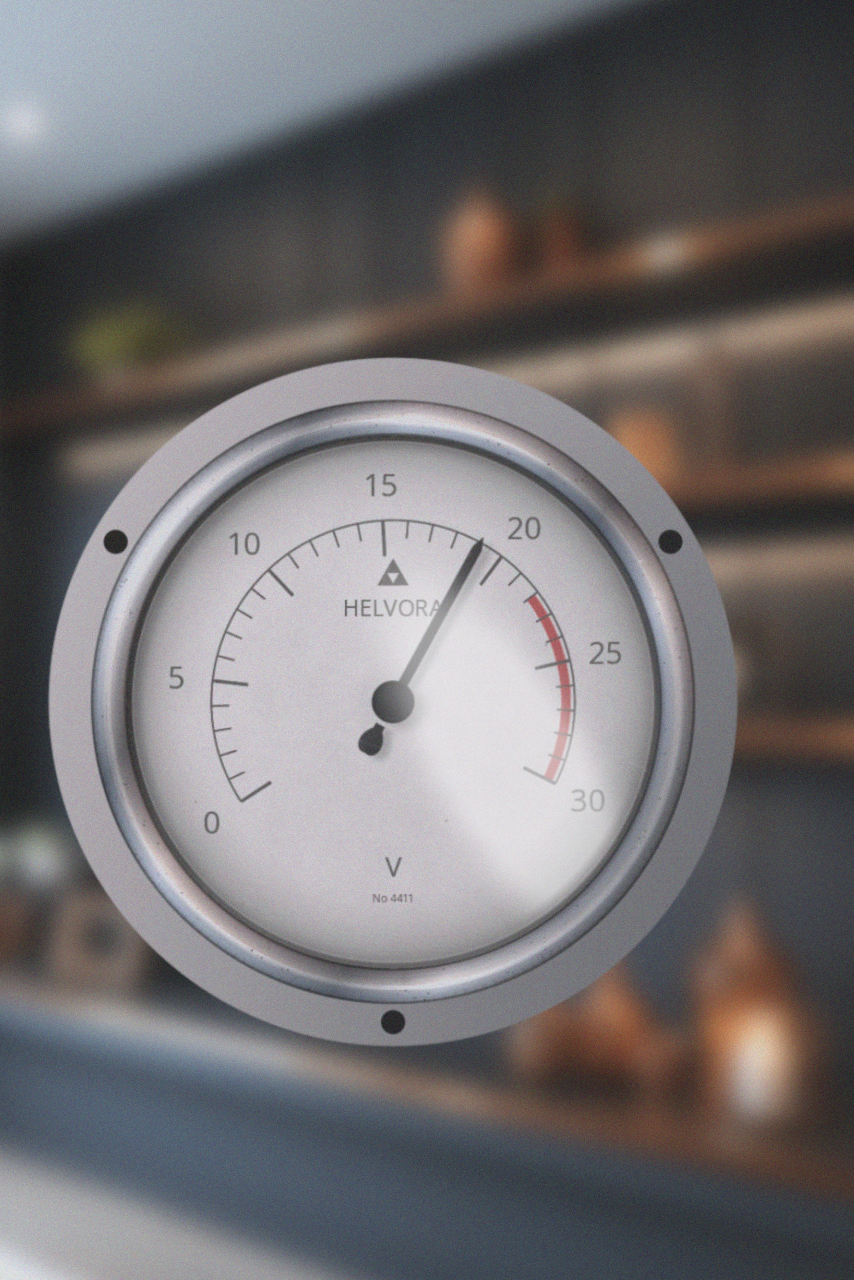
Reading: 19V
